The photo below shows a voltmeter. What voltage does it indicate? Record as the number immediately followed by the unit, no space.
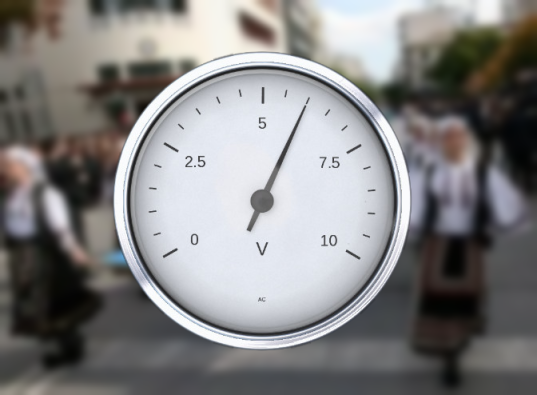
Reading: 6V
